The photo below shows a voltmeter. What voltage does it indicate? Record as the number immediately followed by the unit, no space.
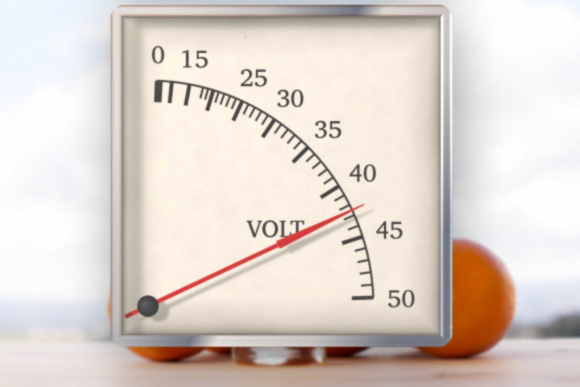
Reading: 42.5V
